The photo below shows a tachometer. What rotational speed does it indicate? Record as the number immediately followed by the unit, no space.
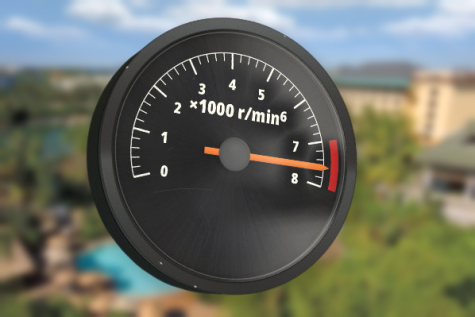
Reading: 7600rpm
